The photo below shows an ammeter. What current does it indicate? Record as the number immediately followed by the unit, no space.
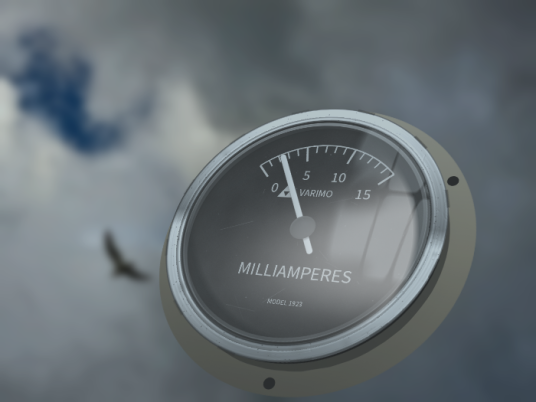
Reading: 2.5mA
